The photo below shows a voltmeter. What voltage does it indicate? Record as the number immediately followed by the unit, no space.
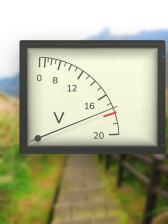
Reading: 17.5V
